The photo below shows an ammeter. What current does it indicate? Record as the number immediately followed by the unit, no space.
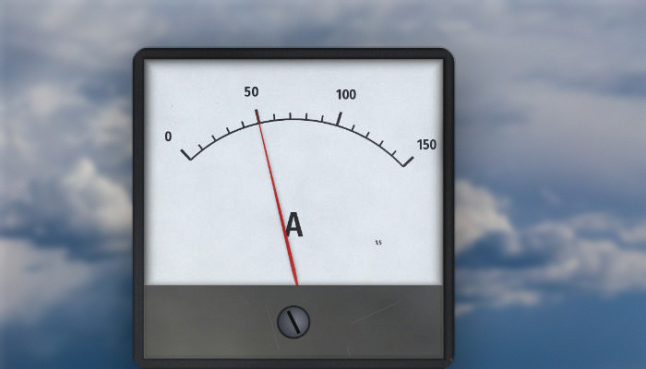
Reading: 50A
